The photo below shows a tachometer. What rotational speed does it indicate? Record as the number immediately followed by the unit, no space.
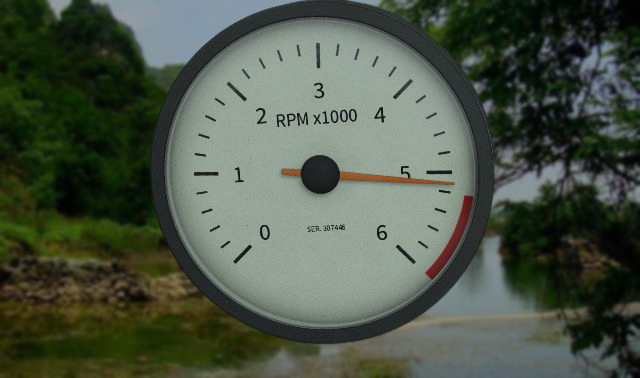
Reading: 5100rpm
